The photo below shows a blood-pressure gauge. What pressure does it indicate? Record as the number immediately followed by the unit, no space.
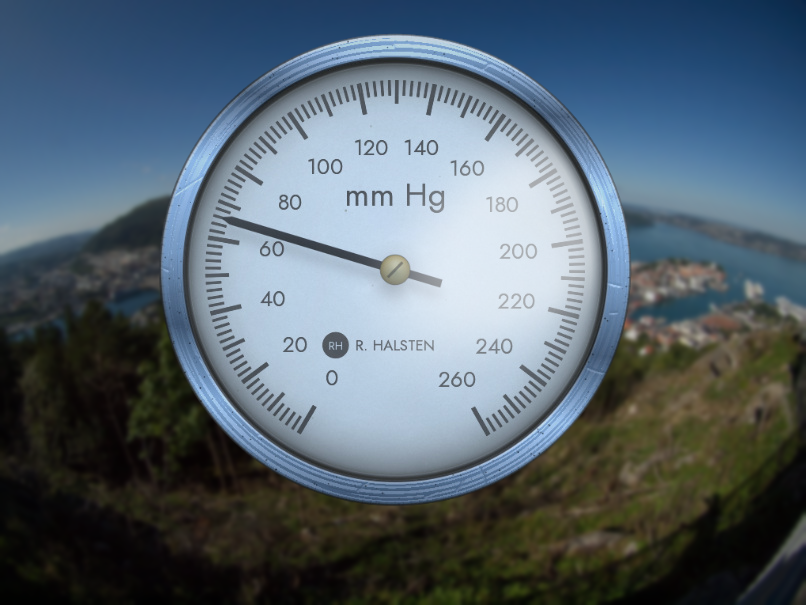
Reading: 66mmHg
